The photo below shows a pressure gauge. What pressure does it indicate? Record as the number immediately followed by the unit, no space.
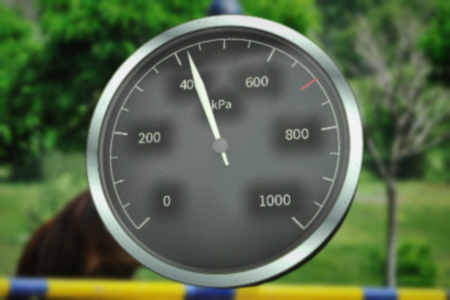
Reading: 425kPa
